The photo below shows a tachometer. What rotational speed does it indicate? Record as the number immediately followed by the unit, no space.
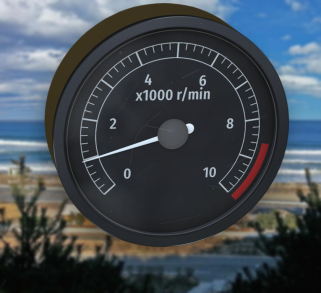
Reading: 1000rpm
